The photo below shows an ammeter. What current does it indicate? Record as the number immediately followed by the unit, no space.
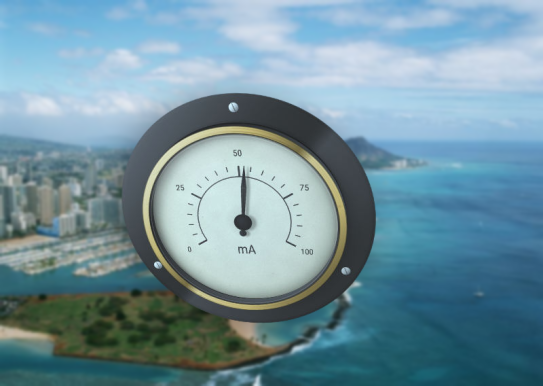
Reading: 52.5mA
